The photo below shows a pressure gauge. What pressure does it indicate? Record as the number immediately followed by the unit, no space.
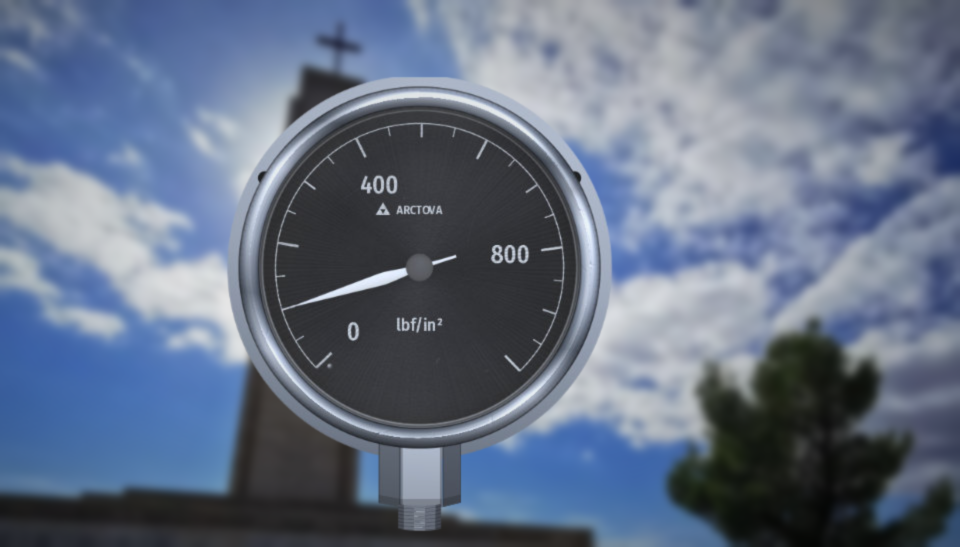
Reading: 100psi
